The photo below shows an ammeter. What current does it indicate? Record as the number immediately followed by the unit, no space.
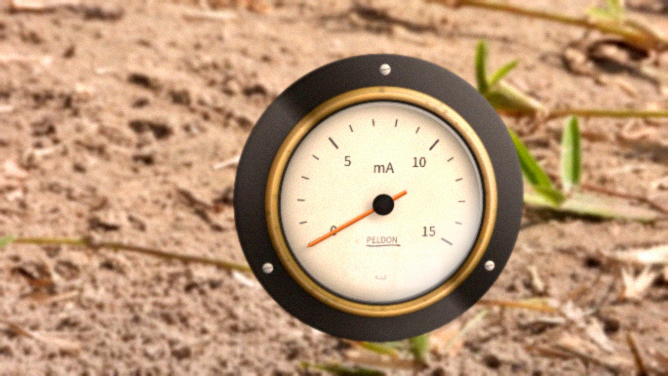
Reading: 0mA
